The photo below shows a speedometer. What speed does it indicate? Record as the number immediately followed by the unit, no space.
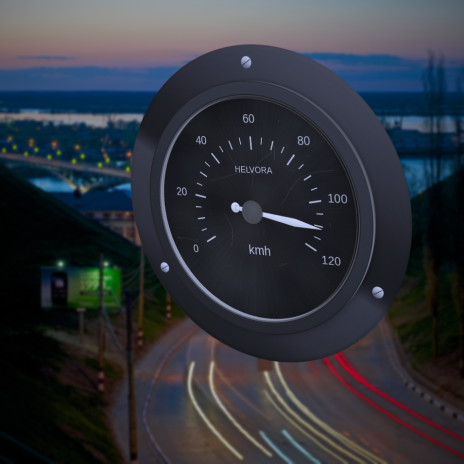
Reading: 110km/h
